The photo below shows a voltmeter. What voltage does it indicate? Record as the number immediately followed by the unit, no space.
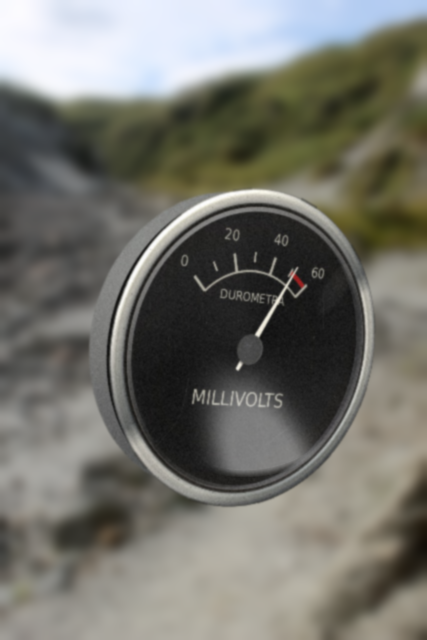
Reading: 50mV
